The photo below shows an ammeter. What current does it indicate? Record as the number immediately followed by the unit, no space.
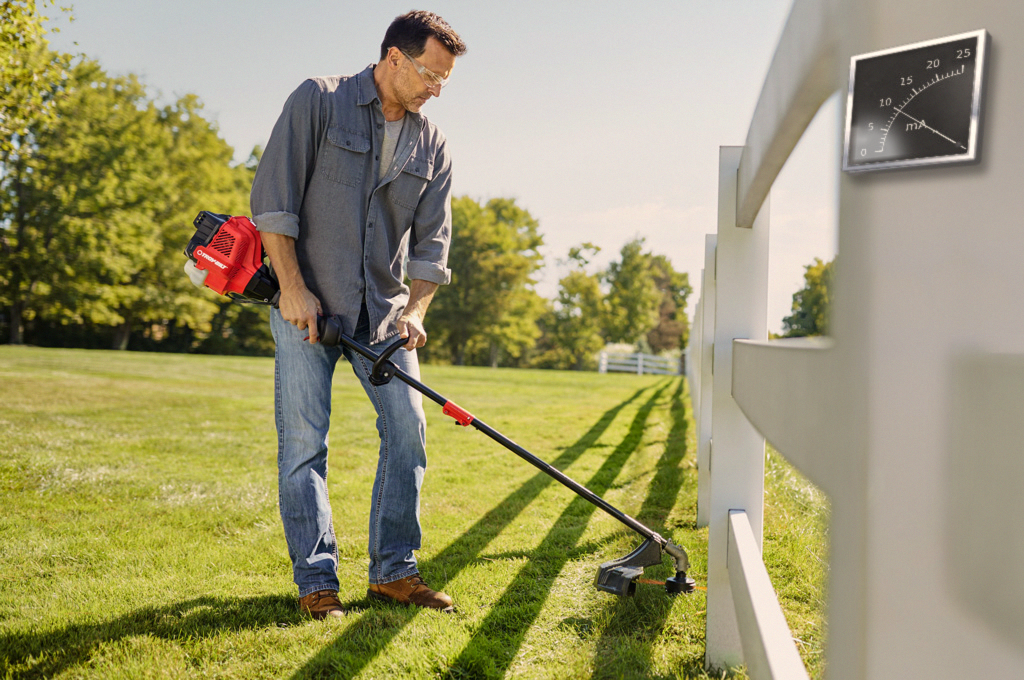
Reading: 10mA
